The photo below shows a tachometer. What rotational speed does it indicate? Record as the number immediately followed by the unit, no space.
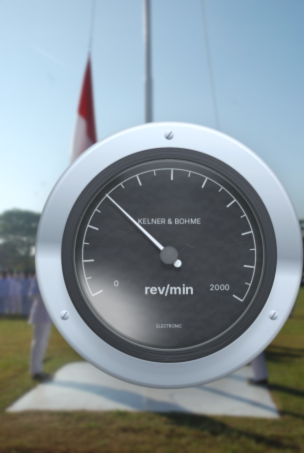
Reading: 600rpm
